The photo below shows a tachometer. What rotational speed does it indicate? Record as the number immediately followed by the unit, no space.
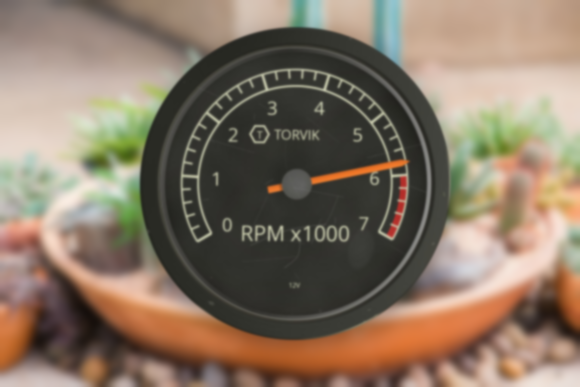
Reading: 5800rpm
